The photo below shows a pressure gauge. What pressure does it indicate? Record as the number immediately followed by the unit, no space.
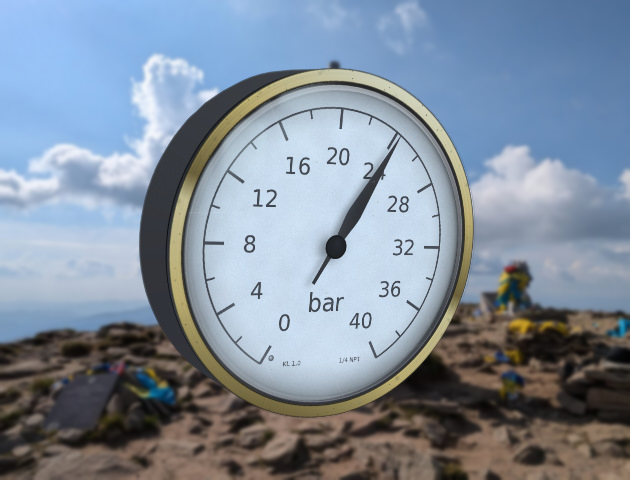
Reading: 24bar
